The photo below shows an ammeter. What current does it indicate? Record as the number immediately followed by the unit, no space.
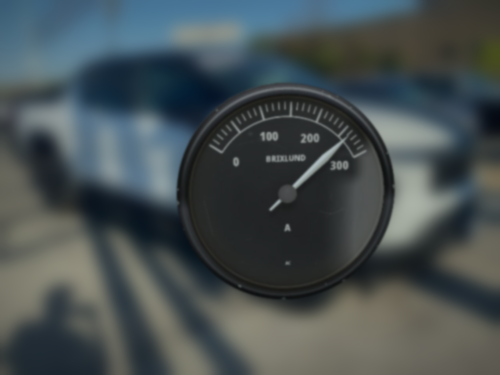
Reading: 260A
